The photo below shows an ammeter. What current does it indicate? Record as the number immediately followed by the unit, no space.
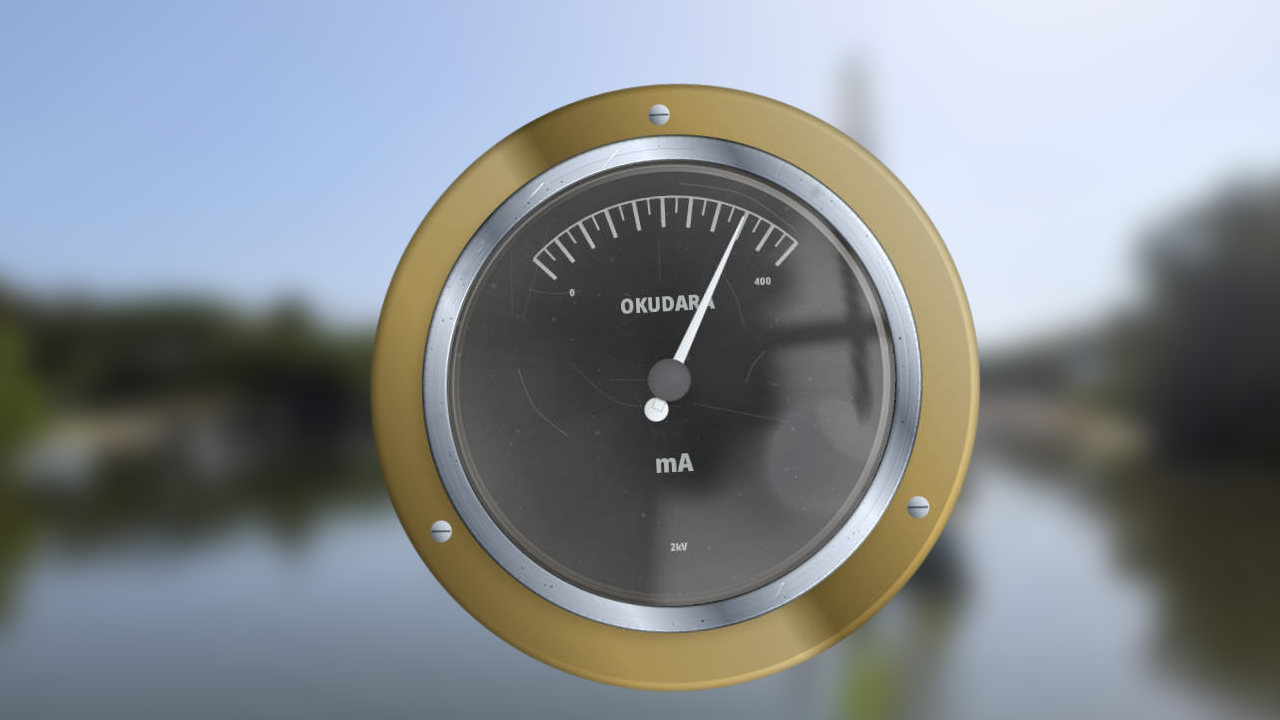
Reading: 320mA
